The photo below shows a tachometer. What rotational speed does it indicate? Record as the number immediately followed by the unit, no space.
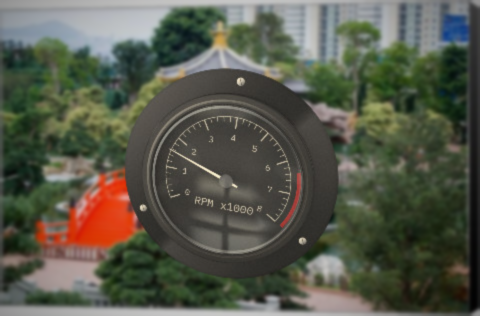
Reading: 1600rpm
